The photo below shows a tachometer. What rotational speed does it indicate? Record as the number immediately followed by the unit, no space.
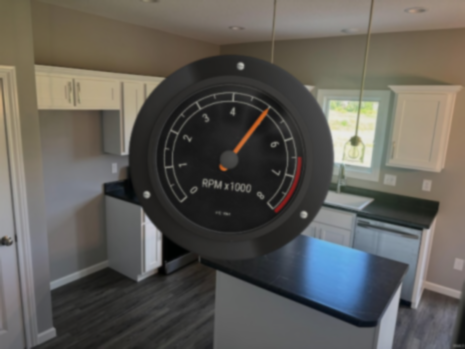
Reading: 5000rpm
